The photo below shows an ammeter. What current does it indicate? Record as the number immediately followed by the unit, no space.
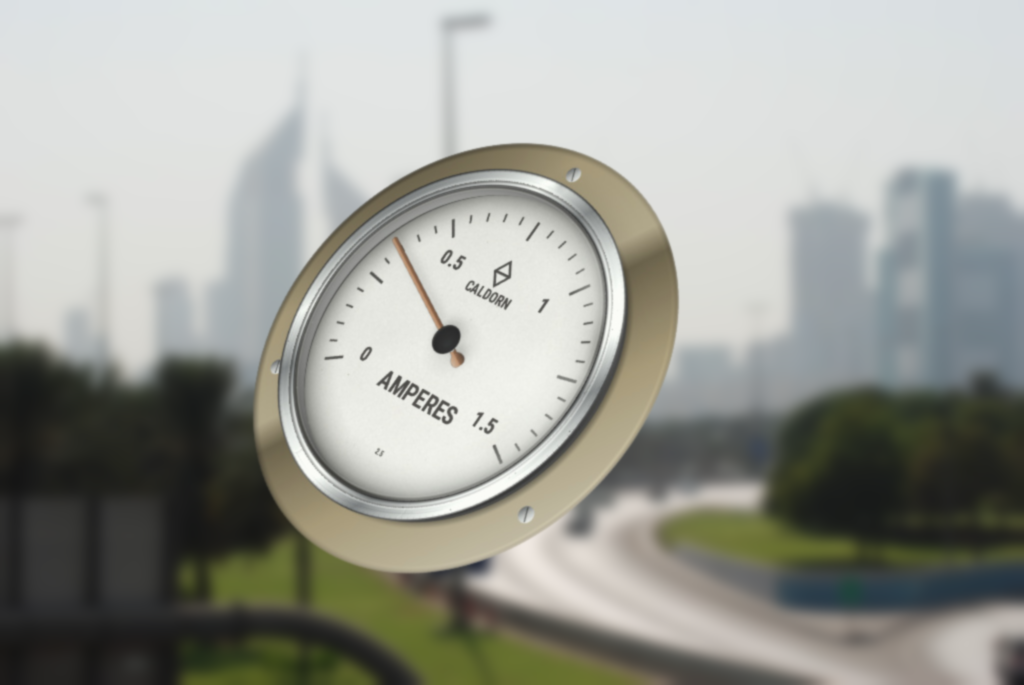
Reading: 0.35A
